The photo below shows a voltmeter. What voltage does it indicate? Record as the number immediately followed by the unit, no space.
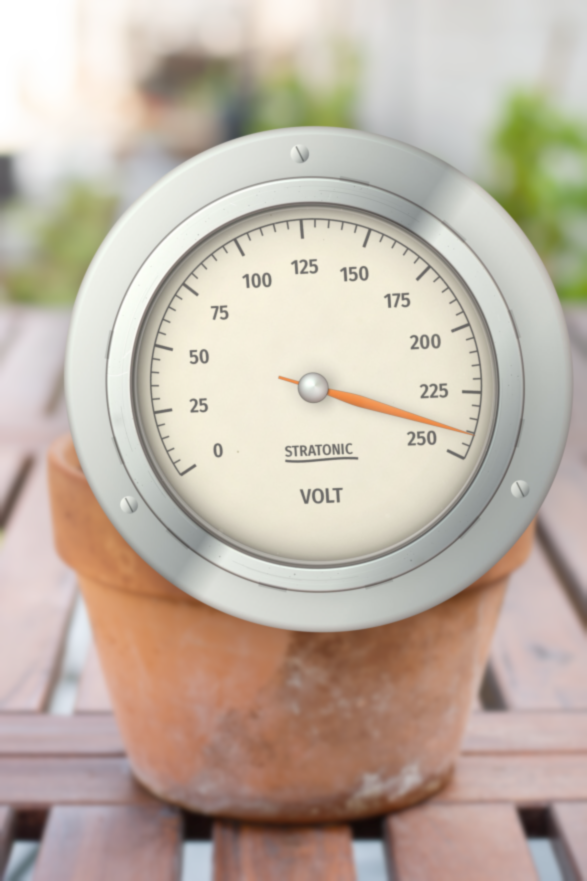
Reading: 240V
